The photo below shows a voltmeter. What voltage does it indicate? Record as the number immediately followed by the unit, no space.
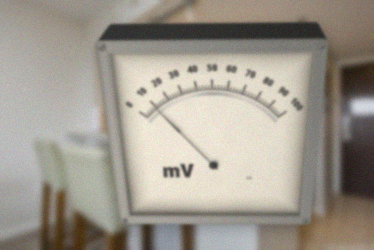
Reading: 10mV
